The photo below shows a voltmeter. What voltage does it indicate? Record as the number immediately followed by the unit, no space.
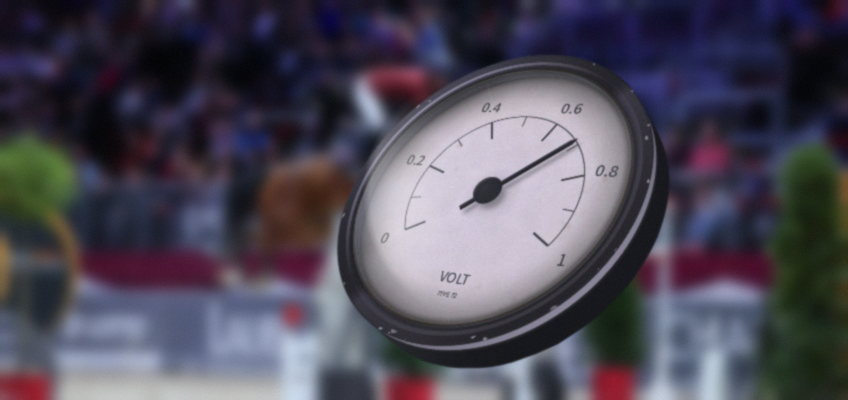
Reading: 0.7V
